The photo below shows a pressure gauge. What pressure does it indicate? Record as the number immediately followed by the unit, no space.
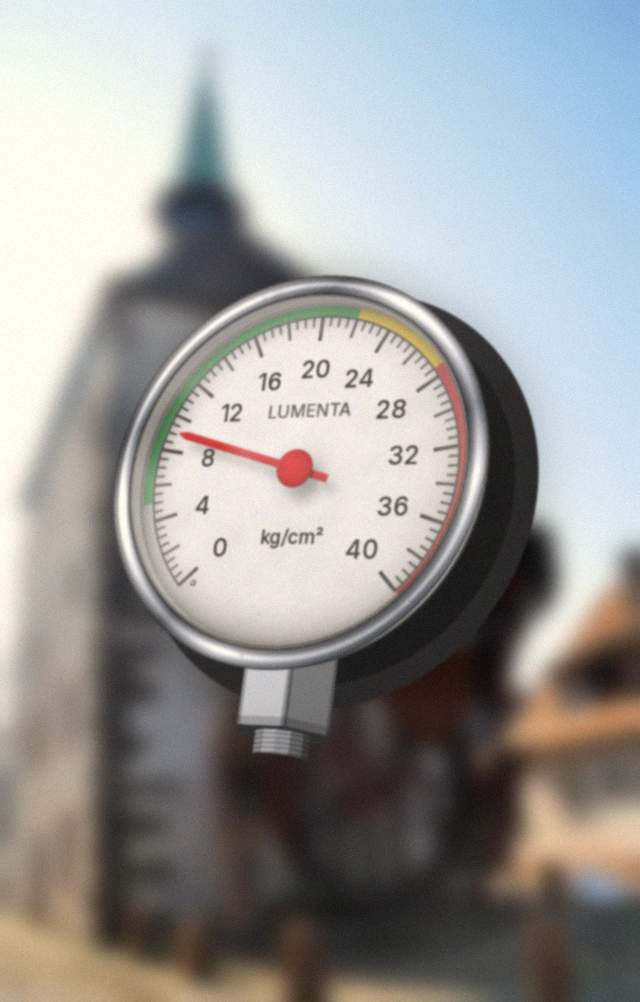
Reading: 9kg/cm²
